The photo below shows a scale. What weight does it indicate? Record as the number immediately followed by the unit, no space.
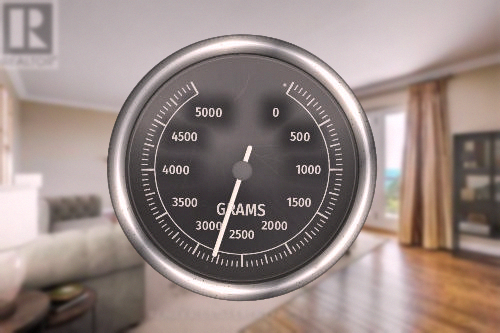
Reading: 2800g
